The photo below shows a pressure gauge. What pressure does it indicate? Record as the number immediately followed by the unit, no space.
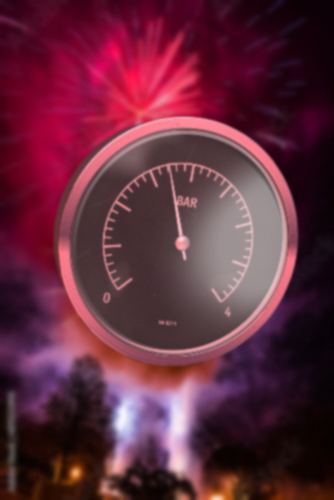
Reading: 1.7bar
